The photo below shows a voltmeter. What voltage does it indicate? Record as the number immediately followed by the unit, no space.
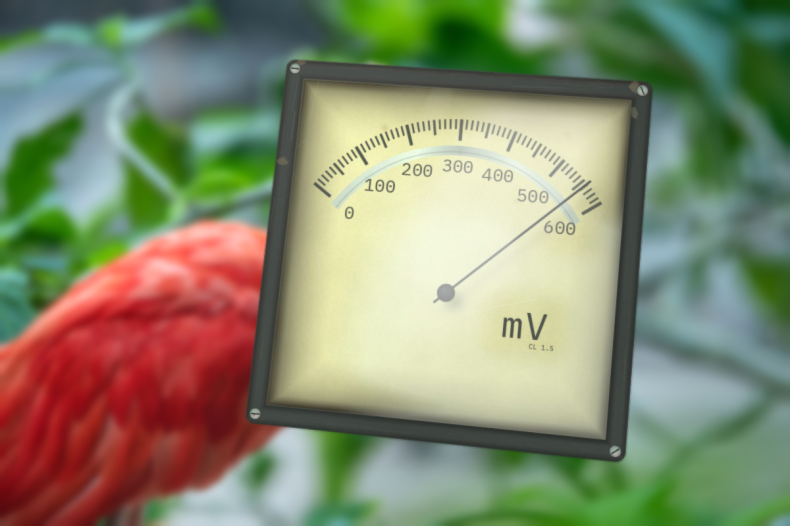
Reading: 560mV
